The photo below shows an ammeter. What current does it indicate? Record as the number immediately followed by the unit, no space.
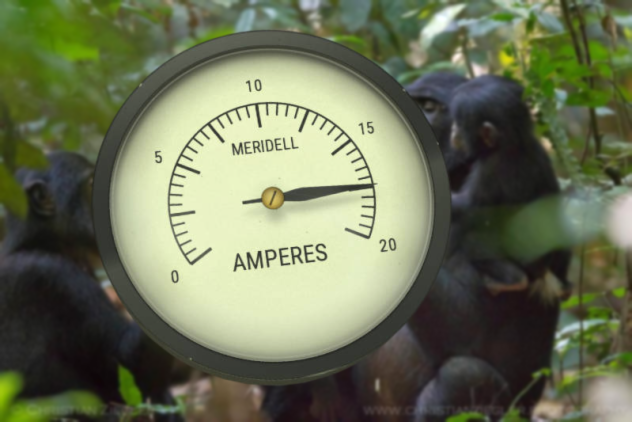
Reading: 17.5A
